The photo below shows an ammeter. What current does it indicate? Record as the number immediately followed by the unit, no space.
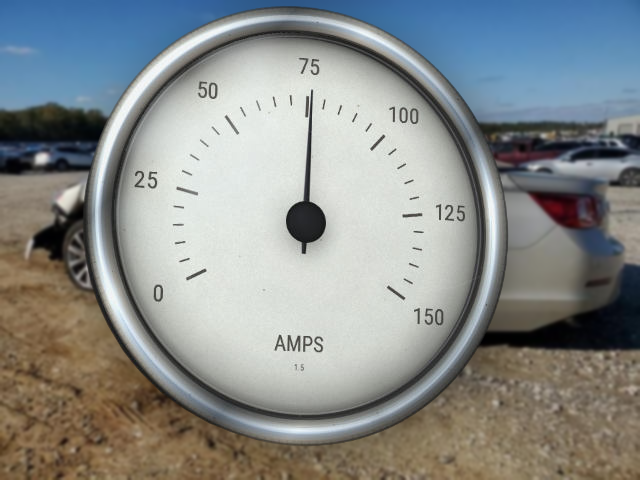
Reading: 75A
